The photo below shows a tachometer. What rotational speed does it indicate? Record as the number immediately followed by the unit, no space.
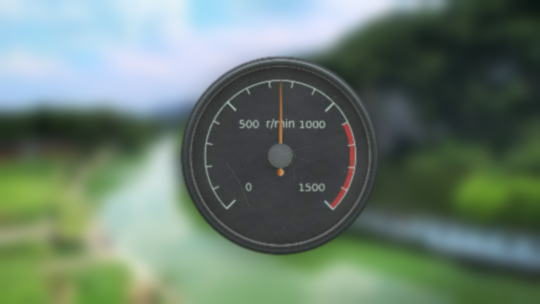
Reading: 750rpm
